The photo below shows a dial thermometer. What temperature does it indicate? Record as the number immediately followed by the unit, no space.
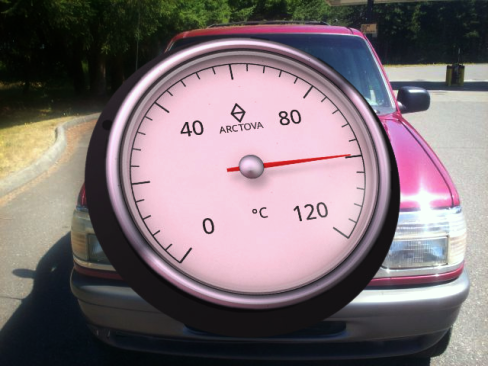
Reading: 100°C
